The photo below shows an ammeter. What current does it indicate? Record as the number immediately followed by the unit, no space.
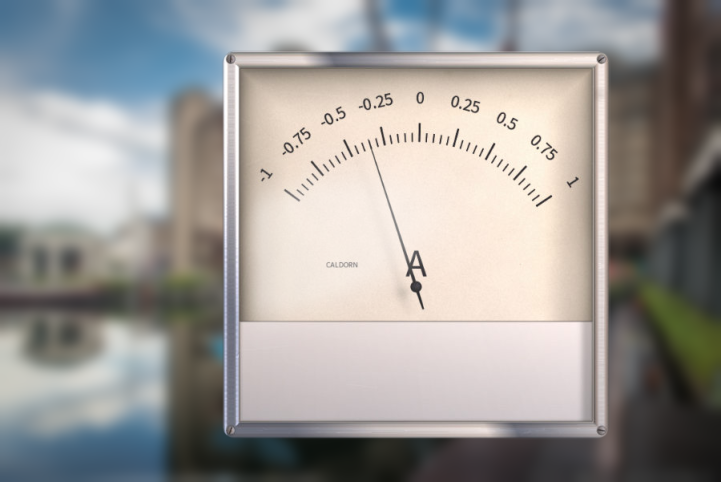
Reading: -0.35A
